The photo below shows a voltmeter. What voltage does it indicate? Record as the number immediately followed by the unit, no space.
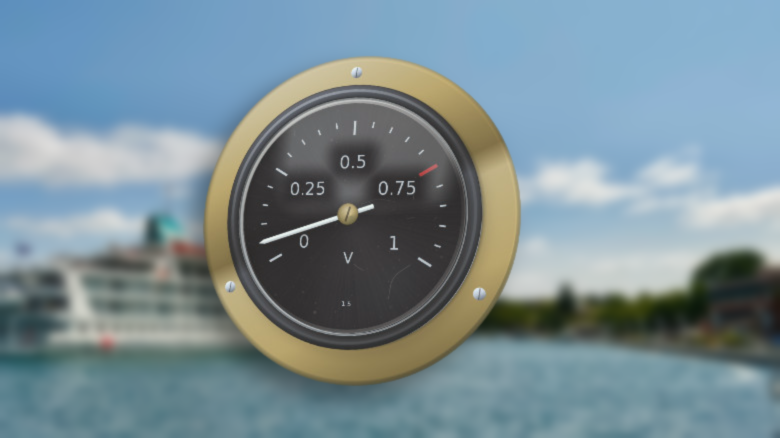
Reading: 0.05V
